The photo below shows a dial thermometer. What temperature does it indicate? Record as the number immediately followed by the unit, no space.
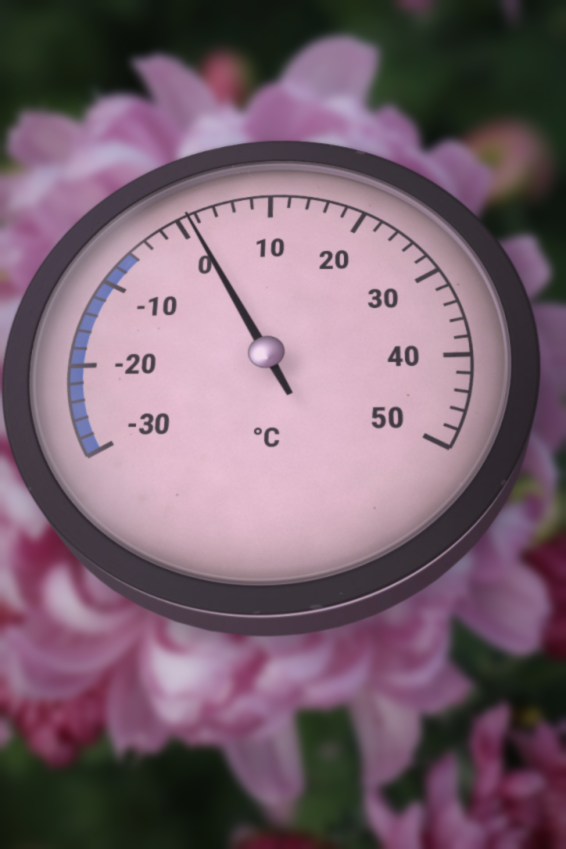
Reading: 1°C
